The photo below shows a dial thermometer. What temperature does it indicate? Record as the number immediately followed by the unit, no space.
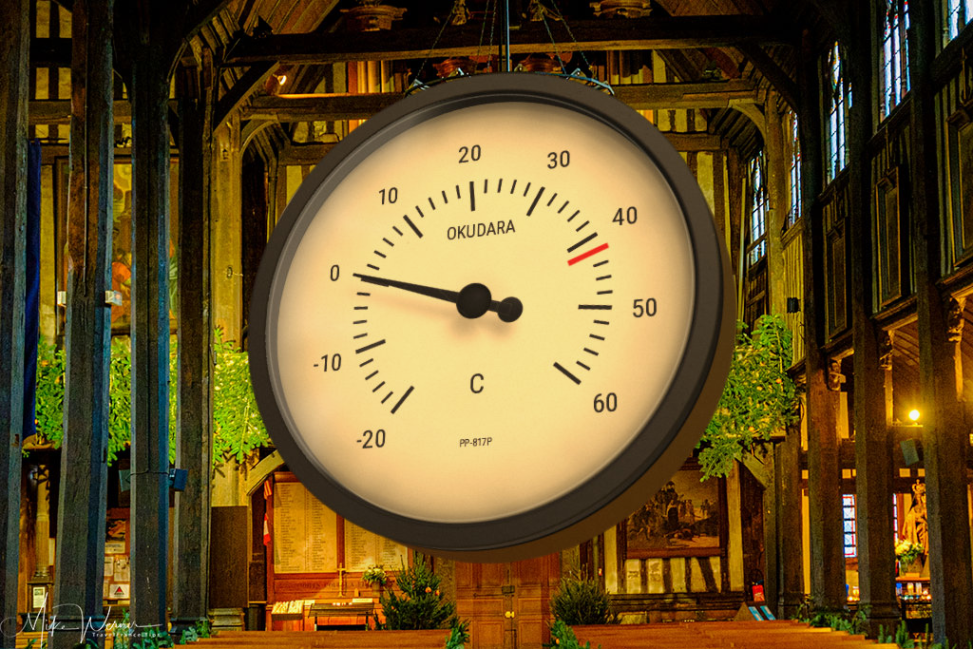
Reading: 0°C
